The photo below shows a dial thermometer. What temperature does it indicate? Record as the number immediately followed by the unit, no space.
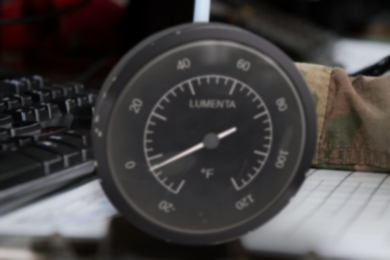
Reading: -4°F
